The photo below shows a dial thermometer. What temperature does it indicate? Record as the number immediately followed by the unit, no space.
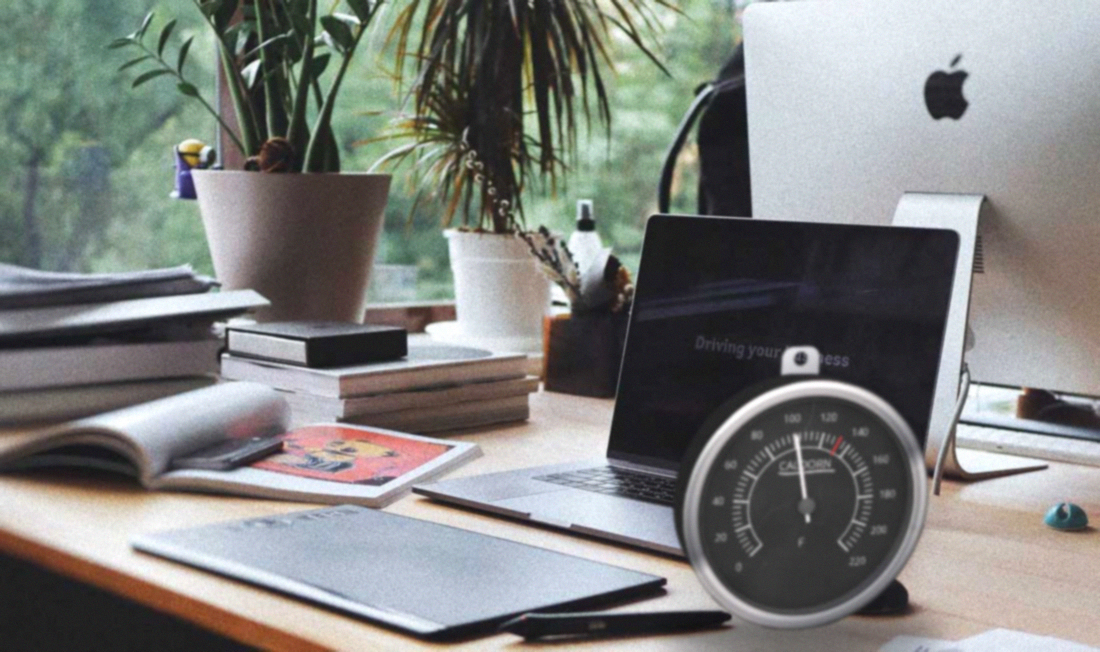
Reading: 100°F
